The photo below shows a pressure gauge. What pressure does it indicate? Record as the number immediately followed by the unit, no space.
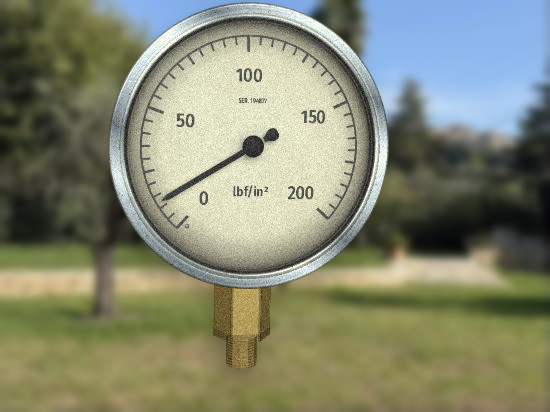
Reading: 12.5psi
